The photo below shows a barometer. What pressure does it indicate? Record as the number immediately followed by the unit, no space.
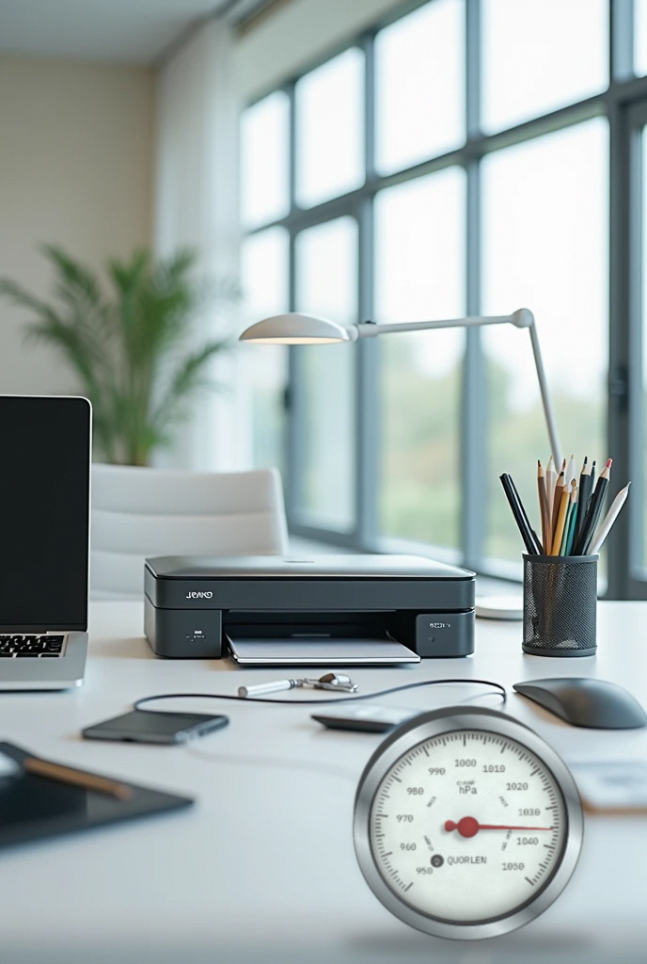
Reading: 1035hPa
